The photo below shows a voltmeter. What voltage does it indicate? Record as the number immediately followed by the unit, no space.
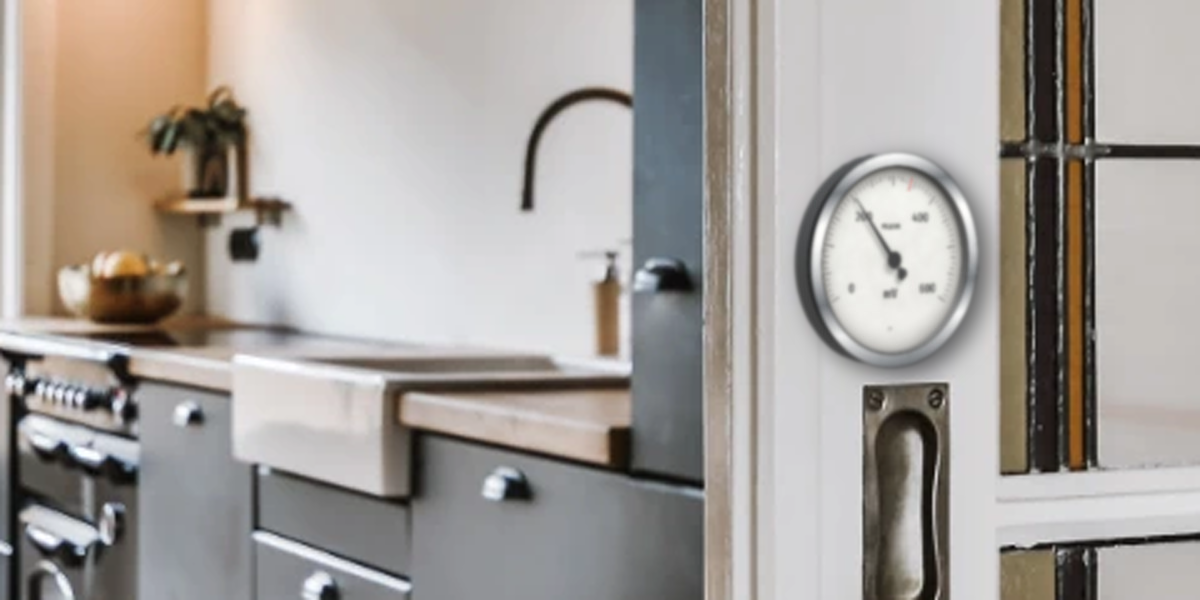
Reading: 200mV
